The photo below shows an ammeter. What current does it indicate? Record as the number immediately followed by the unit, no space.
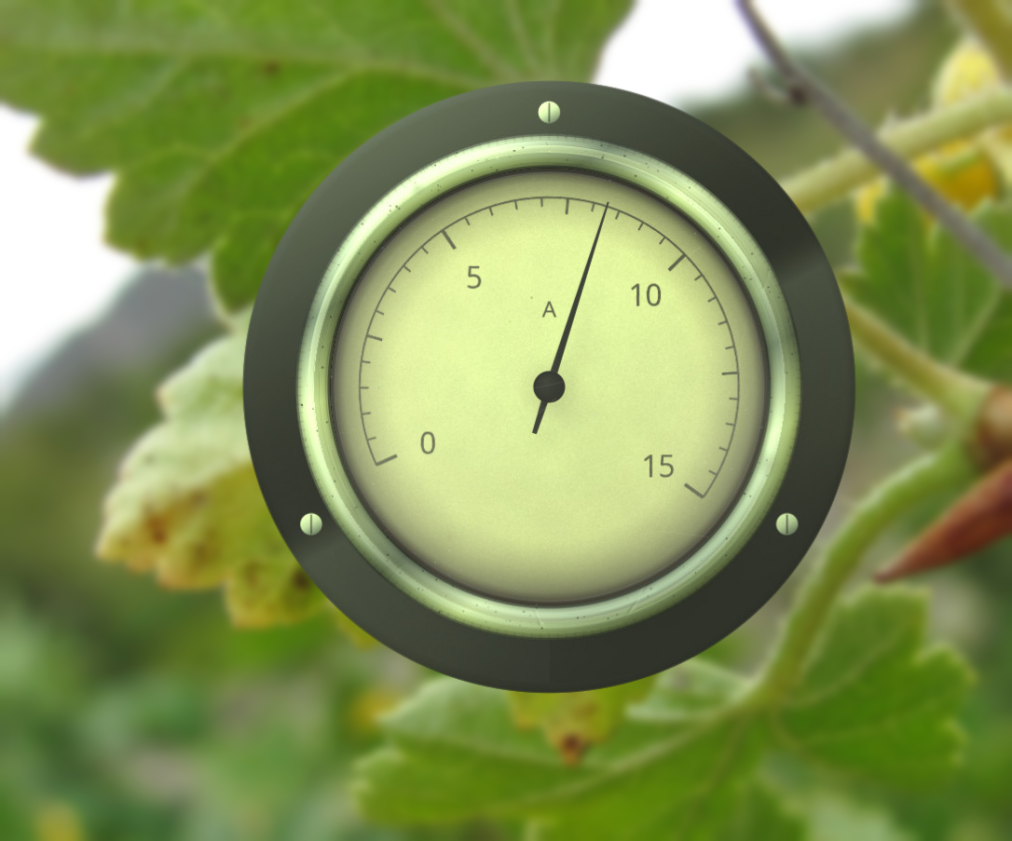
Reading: 8.25A
